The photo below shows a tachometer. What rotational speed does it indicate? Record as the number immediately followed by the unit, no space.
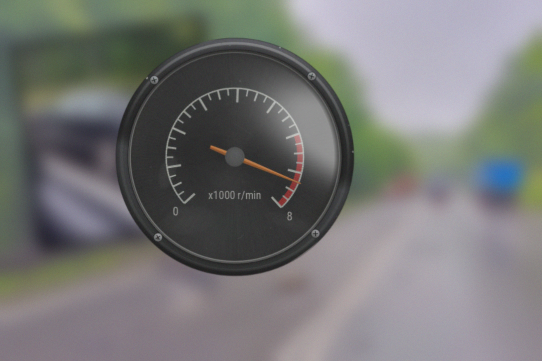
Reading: 7250rpm
